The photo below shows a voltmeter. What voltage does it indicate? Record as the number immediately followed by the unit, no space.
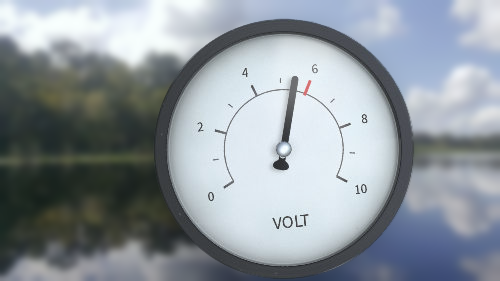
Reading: 5.5V
